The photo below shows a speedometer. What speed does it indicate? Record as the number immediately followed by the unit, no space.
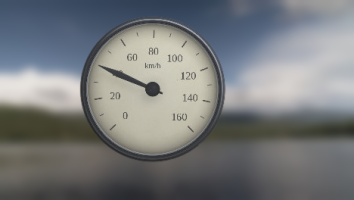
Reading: 40km/h
